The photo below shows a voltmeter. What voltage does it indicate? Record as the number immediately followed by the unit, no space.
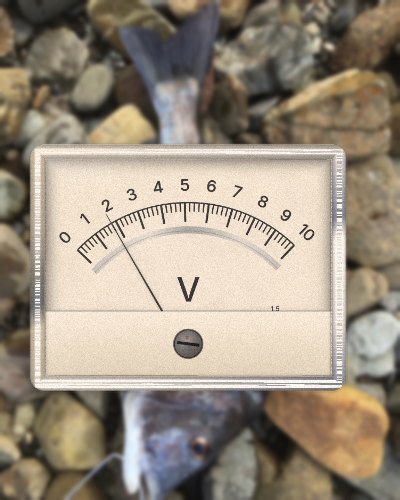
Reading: 1.8V
